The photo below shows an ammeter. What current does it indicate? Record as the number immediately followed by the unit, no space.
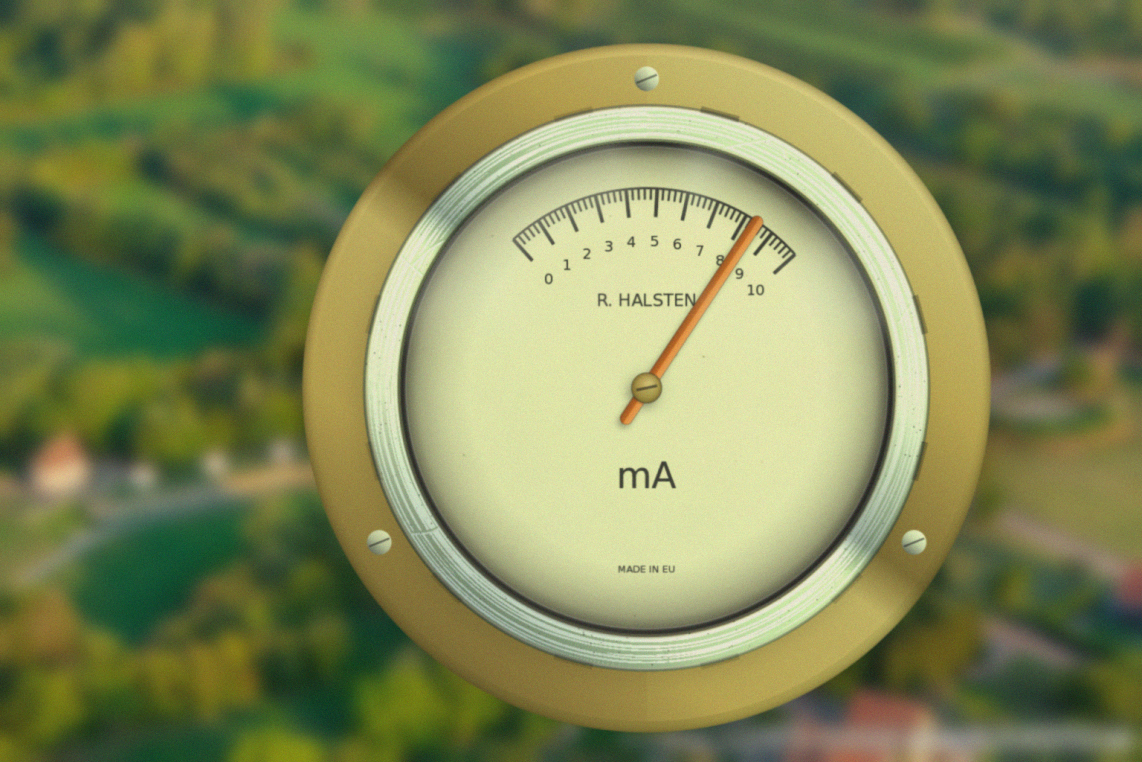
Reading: 8.4mA
